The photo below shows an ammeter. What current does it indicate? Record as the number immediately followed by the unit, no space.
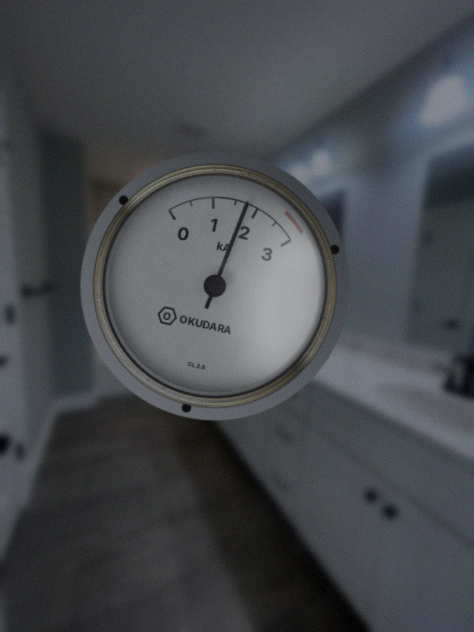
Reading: 1.75kA
